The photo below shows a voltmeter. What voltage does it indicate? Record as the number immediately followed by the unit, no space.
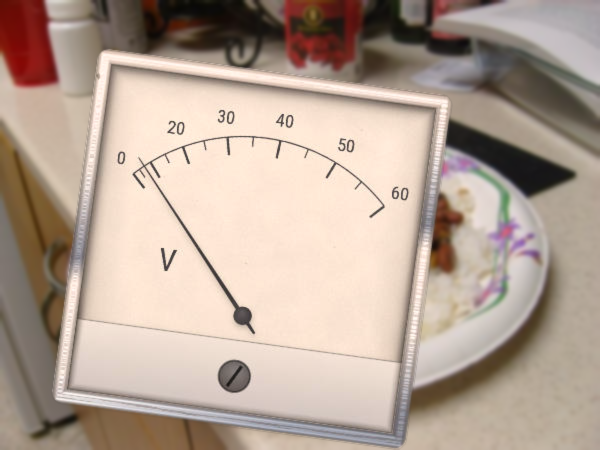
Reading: 7.5V
